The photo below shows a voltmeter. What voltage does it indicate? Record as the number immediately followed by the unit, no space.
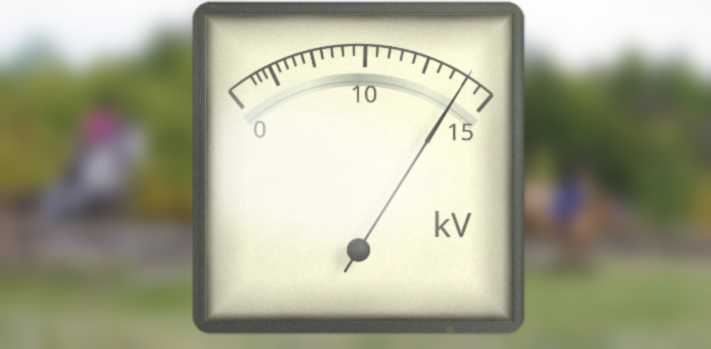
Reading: 14kV
